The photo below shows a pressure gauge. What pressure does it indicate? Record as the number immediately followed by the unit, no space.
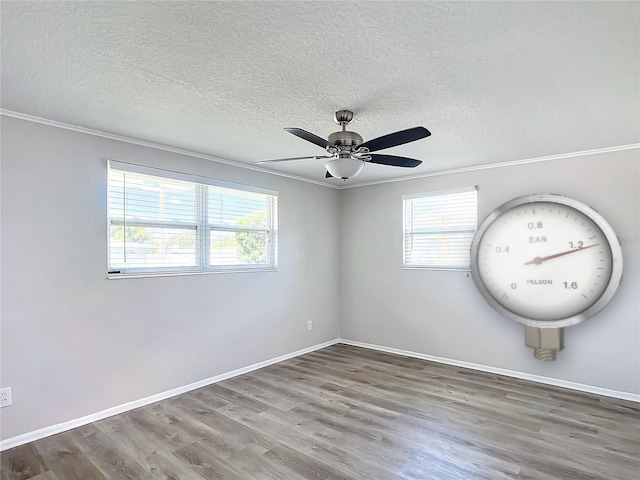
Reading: 1.25bar
